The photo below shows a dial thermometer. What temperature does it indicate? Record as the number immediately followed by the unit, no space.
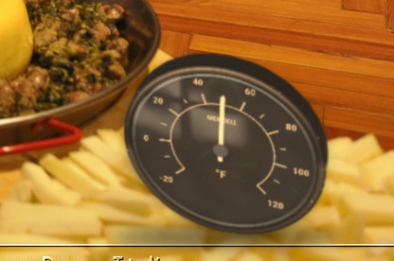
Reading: 50°F
